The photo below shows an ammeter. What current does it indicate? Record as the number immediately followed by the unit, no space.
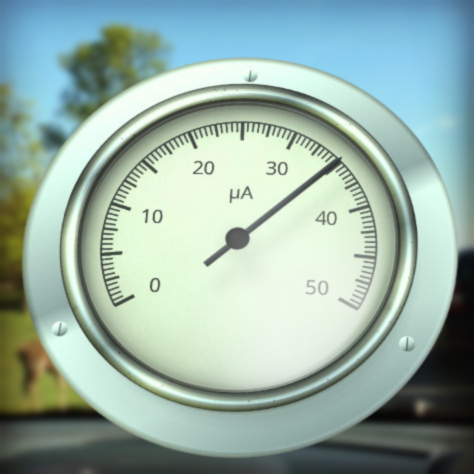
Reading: 35µA
